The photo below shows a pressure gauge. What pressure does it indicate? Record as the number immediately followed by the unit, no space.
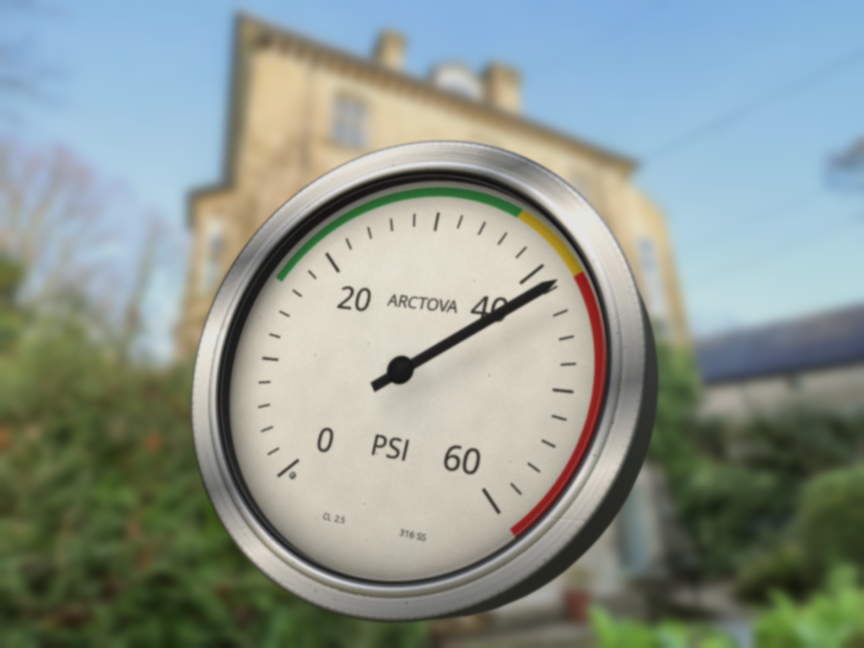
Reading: 42psi
